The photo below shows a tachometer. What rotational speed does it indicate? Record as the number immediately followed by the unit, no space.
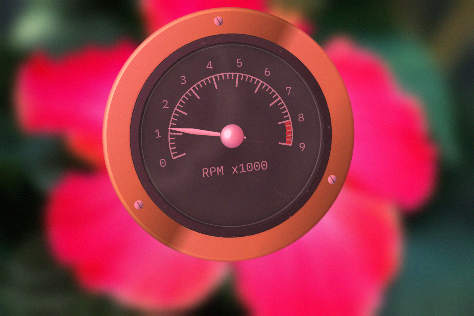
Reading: 1200rpm
